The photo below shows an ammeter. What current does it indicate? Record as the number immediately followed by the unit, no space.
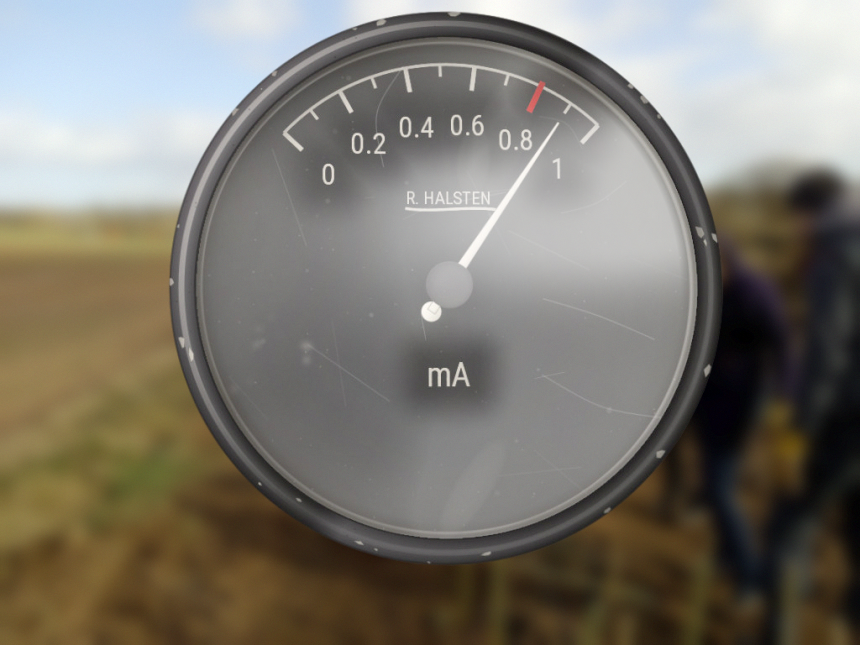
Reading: 0.9mA
